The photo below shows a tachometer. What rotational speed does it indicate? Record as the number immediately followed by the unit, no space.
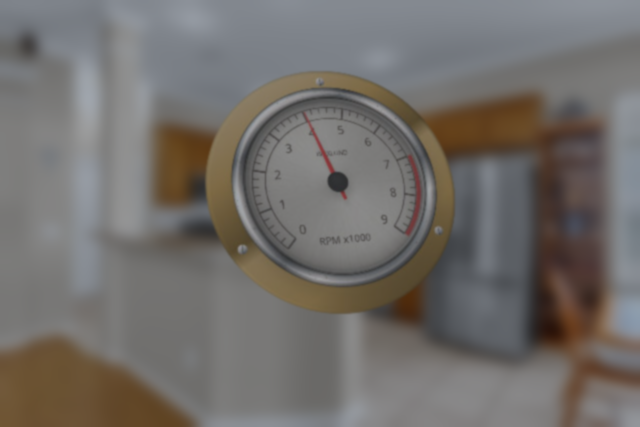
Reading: 4000rpm
